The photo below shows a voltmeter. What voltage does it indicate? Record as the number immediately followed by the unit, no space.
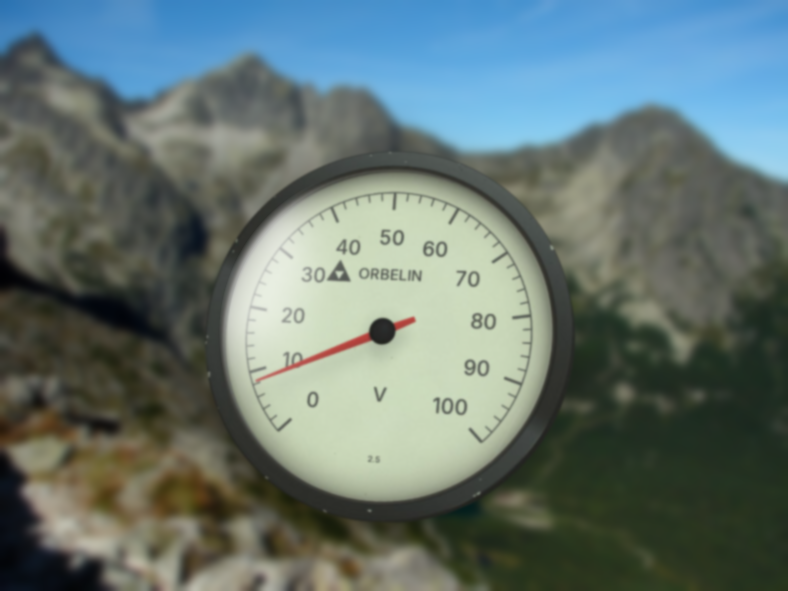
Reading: 8V
